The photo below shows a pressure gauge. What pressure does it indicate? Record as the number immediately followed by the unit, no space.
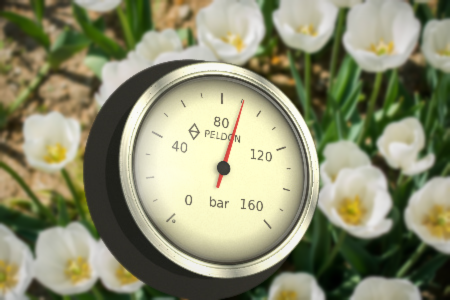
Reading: 90bar
